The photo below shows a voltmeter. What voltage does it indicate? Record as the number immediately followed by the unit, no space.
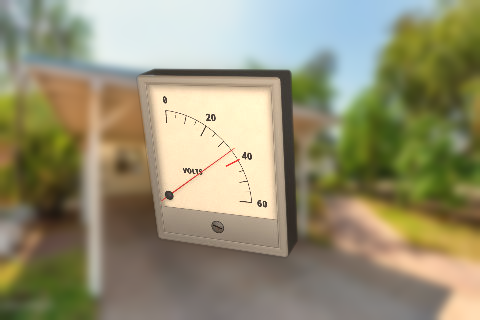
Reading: 35V
